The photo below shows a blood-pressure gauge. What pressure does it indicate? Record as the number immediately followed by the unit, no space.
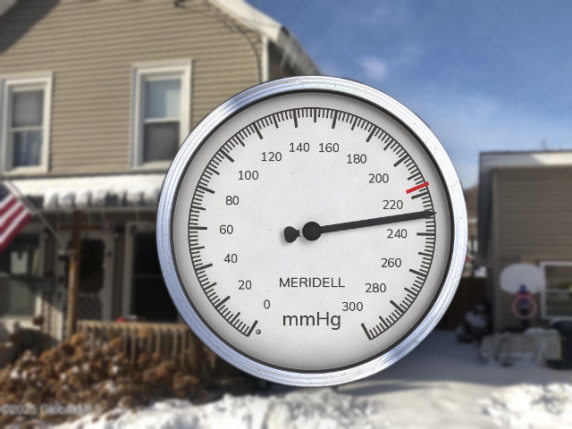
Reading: 230mmHg
